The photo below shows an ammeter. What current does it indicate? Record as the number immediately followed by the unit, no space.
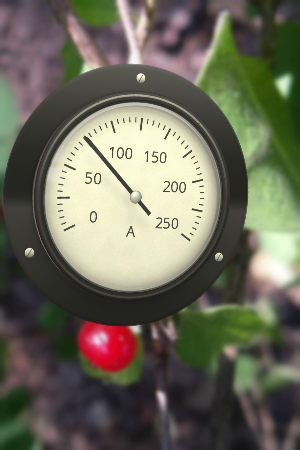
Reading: 75A
